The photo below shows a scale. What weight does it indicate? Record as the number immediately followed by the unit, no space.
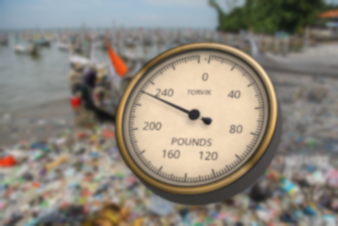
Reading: 230lb
